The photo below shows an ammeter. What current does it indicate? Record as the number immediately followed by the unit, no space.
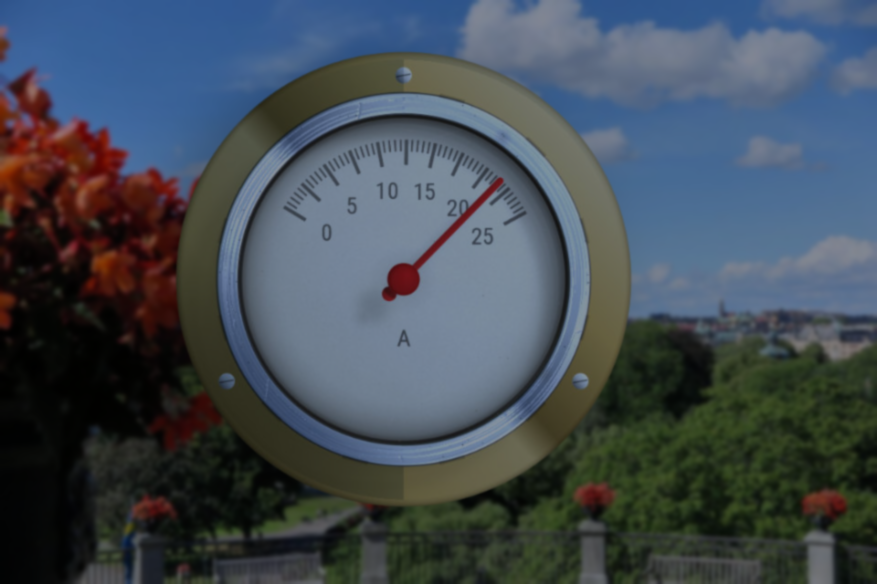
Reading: 21.5A
